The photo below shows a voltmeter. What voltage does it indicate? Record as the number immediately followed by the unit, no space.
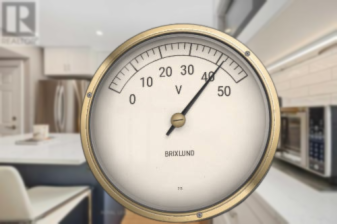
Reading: 42V
